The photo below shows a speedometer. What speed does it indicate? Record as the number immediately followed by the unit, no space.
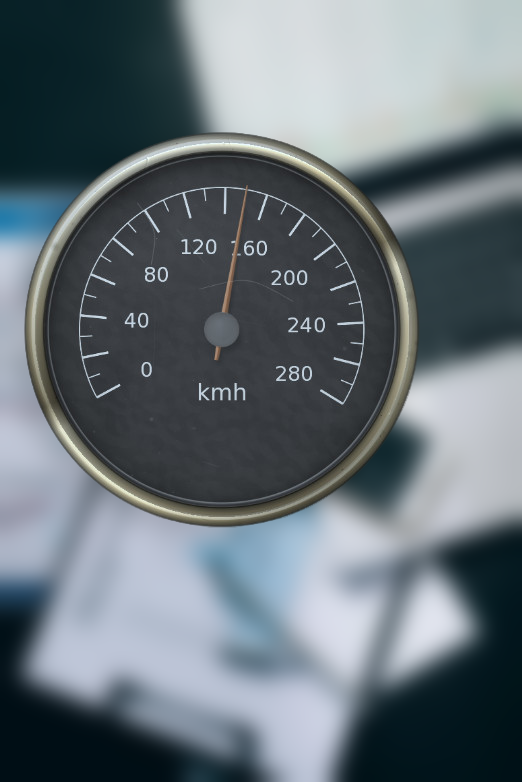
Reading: 150km/h
